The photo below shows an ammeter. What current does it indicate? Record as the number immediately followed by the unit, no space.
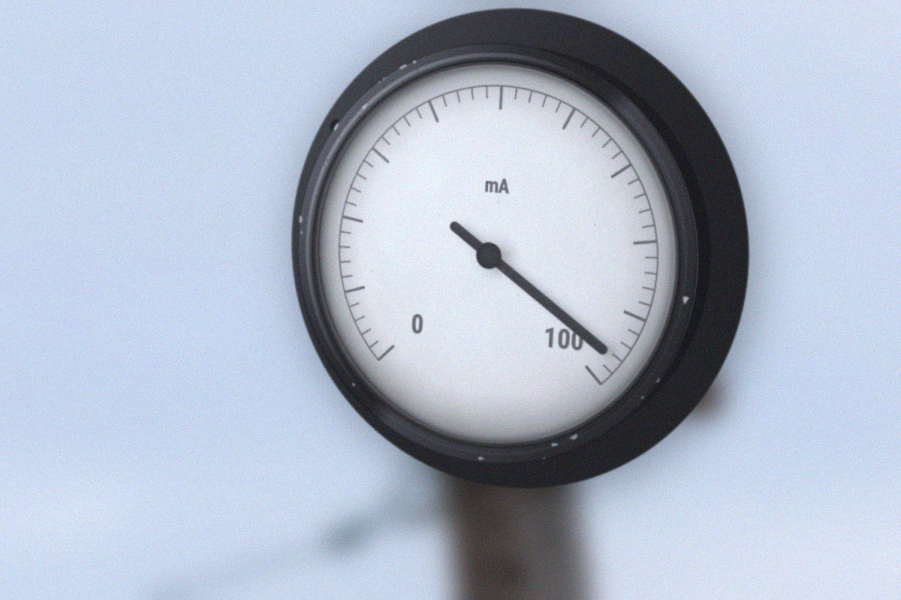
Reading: 96mA
